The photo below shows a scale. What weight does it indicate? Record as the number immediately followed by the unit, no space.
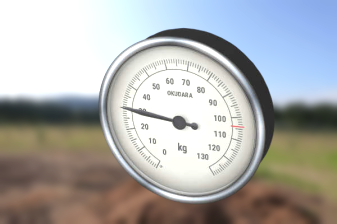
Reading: 30kg
